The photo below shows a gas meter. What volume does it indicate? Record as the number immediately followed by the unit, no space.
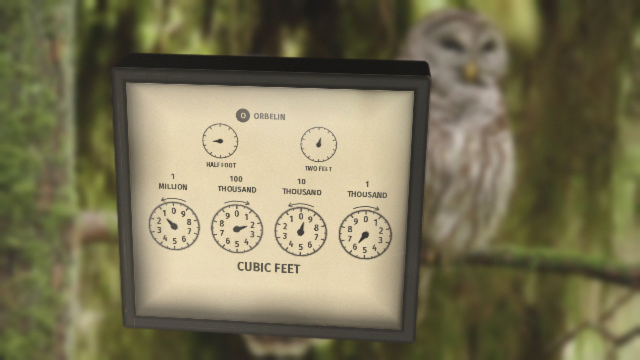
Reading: 119600ft³
